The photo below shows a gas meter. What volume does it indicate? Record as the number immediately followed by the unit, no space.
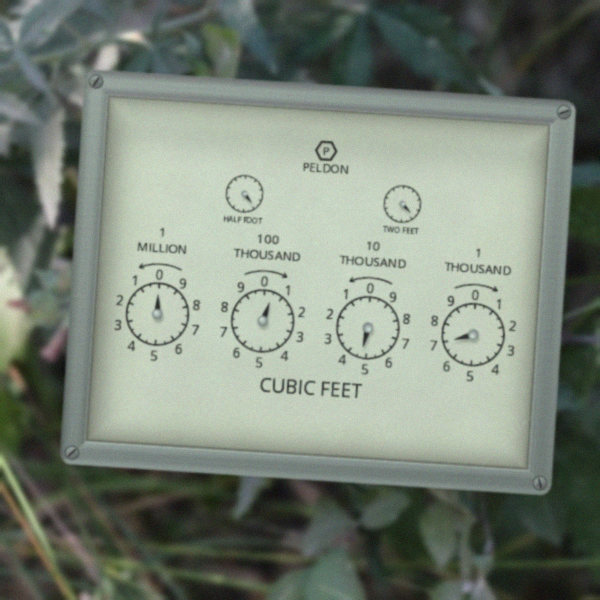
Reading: 4700ft³
